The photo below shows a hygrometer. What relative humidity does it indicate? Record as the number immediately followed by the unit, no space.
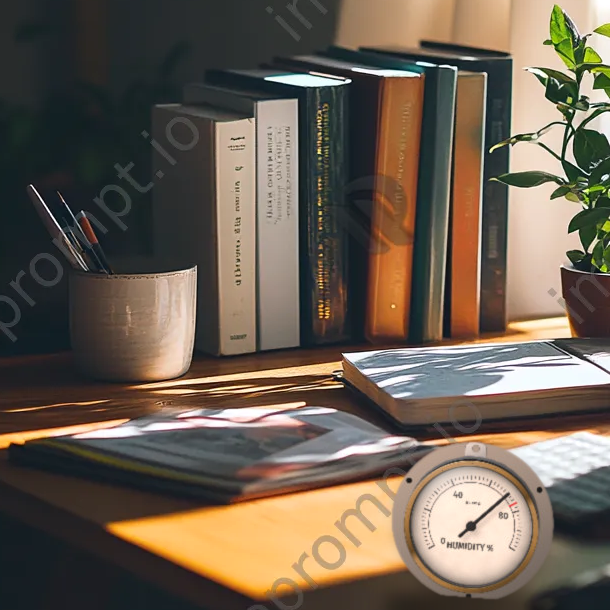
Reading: 70%
